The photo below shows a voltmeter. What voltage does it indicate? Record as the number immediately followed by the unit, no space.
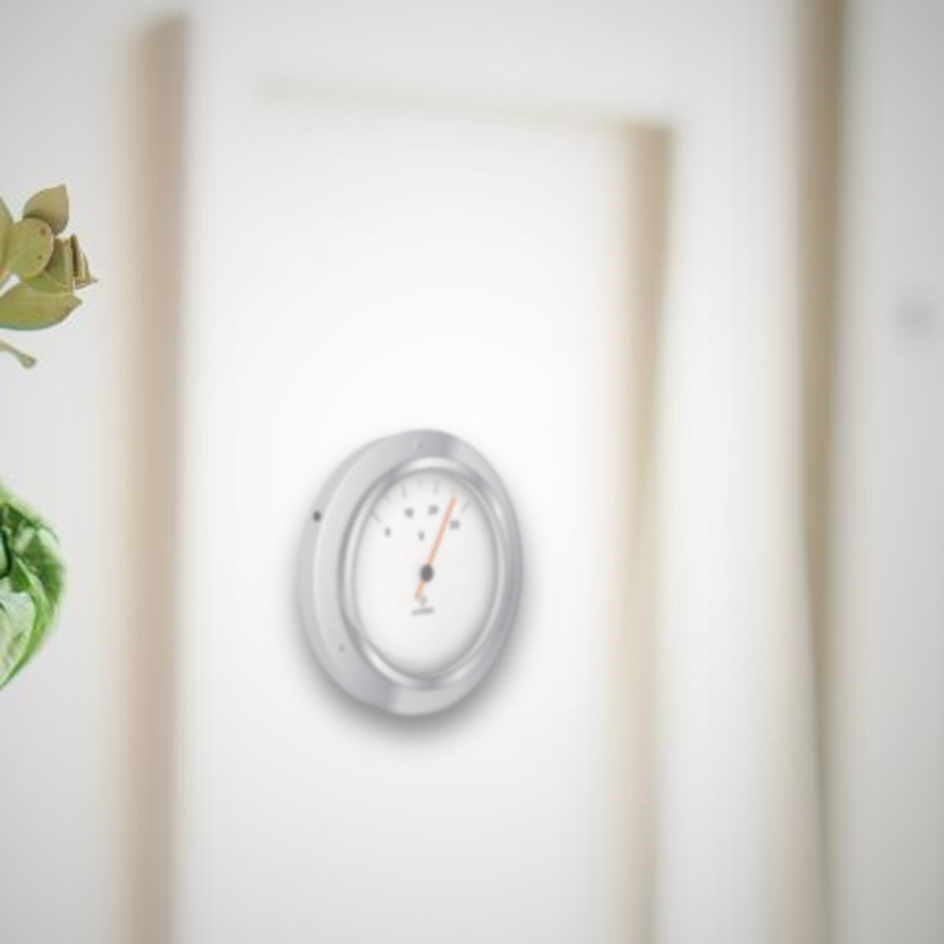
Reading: 25V
